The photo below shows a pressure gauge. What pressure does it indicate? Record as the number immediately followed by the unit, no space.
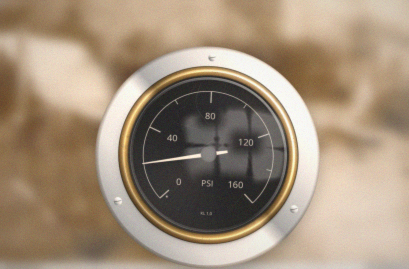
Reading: 20psi
